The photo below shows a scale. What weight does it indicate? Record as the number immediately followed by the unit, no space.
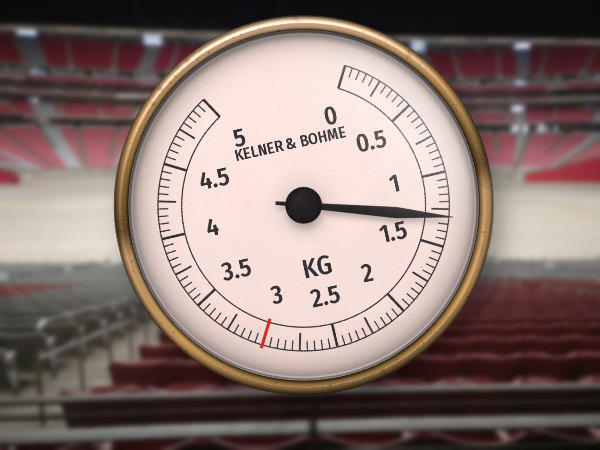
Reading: 1.3kg
